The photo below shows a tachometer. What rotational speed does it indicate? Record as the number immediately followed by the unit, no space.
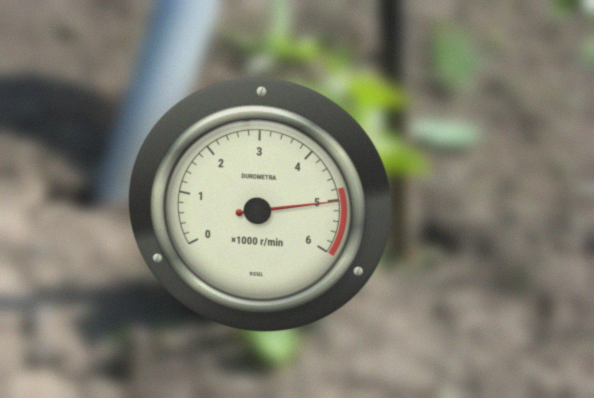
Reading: 5000rpm
